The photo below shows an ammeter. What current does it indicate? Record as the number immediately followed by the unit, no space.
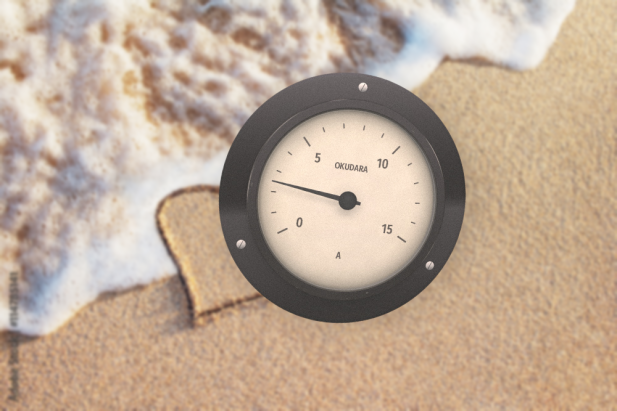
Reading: 2.5A
